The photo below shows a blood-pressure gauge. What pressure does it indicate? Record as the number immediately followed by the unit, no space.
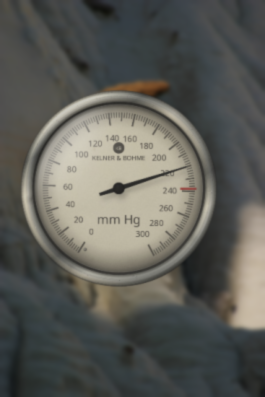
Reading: 220mmHg
